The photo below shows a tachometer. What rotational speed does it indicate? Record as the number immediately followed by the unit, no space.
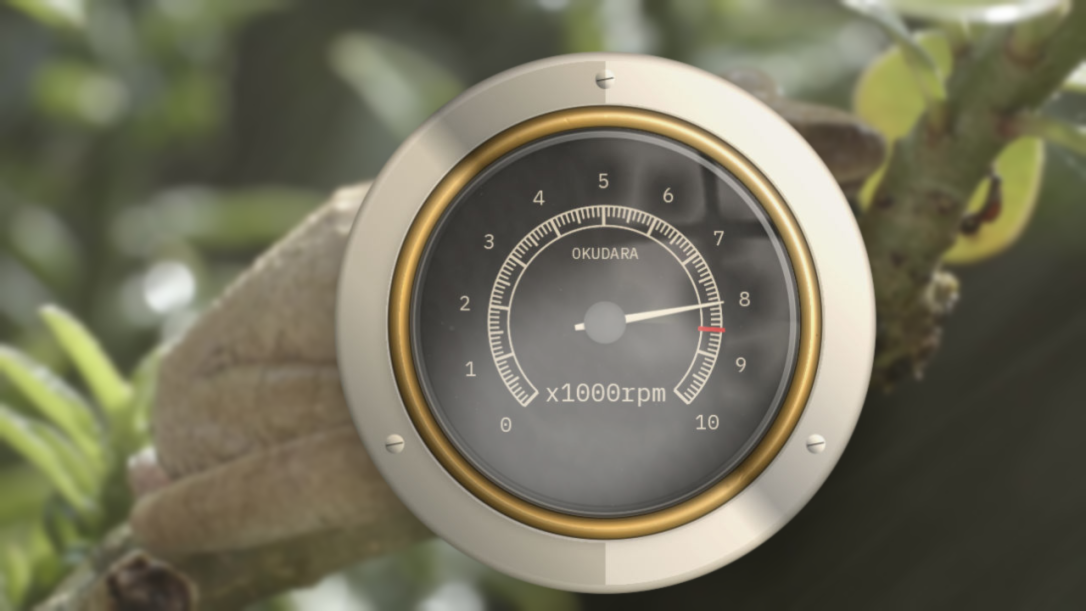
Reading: 8000rpm
